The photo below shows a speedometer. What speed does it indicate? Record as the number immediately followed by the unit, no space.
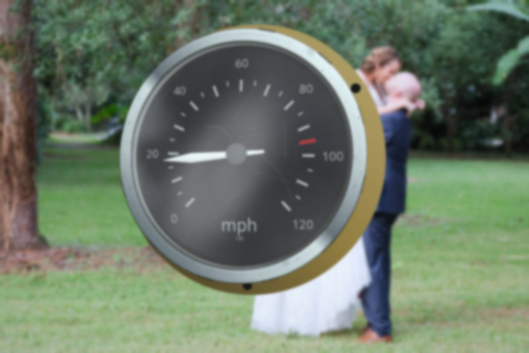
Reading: 17.5mph
